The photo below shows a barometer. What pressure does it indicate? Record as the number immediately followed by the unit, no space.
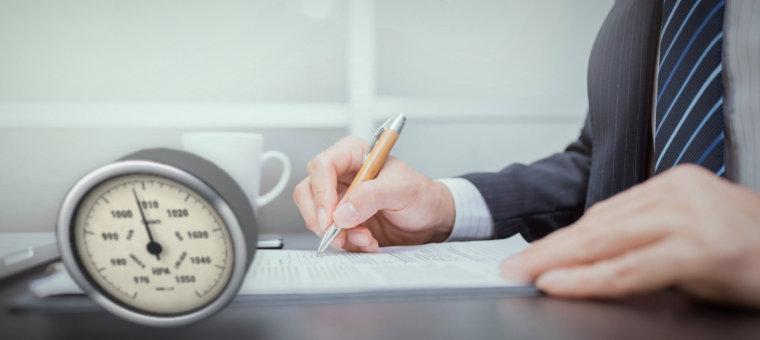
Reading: 1008hPa
